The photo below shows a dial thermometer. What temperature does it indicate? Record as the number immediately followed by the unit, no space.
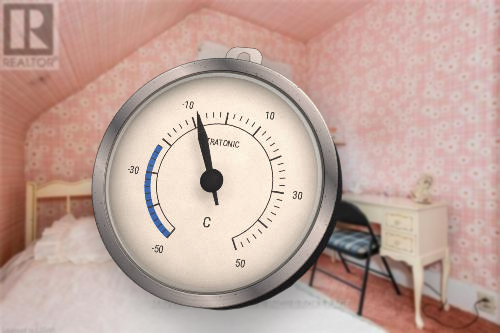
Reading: -8°C
